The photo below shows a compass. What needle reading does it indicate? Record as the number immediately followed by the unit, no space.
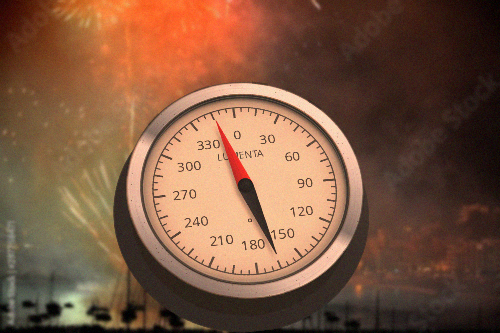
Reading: 345°
